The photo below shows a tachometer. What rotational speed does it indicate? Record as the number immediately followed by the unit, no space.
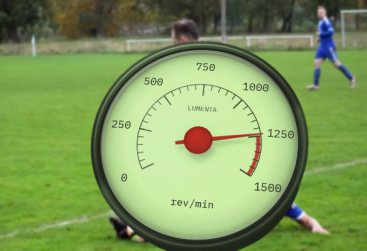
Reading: 1250rpm
